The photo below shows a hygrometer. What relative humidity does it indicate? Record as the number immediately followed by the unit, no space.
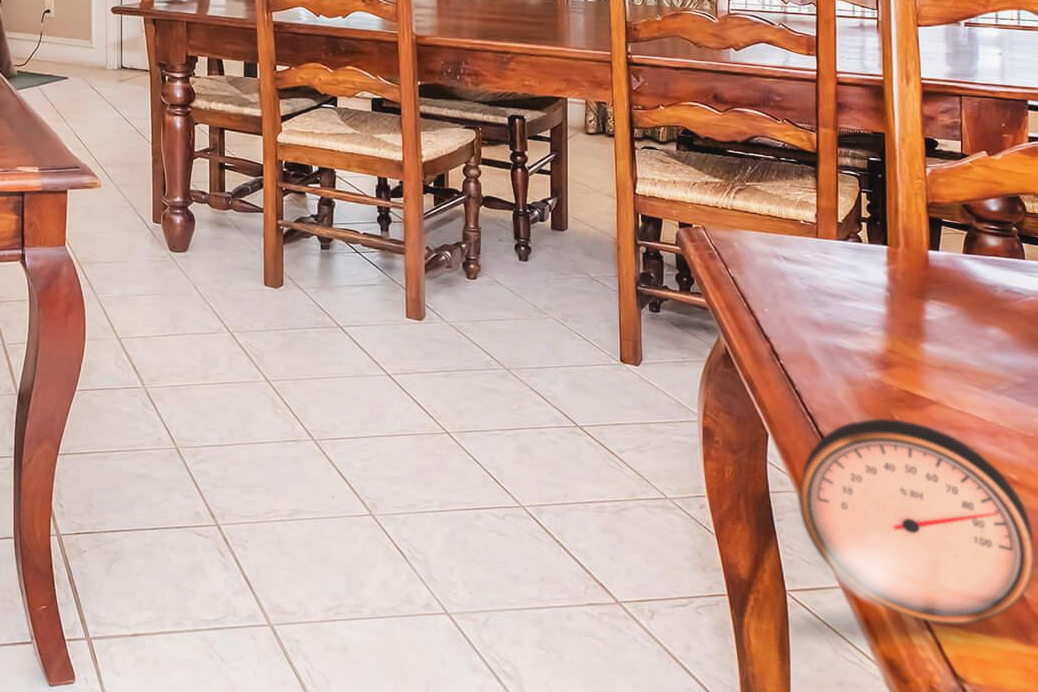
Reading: 85%
